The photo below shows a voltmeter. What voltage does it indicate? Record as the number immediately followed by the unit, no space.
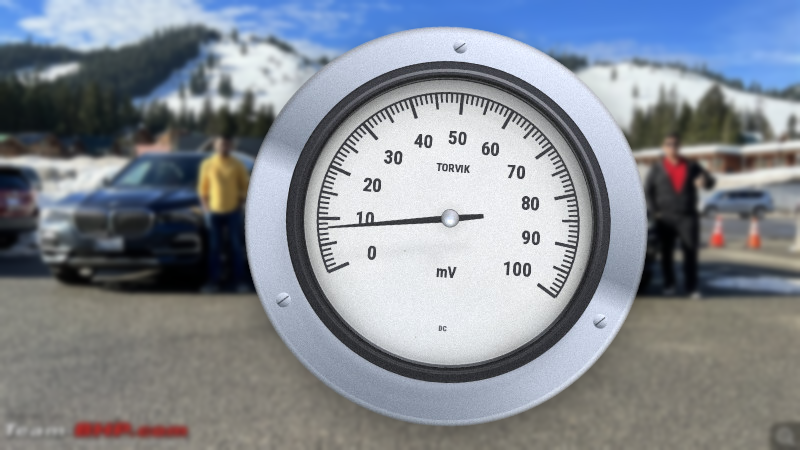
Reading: 8mV
